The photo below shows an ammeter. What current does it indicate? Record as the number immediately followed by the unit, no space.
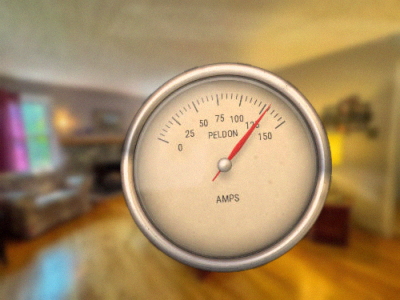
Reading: 130A
